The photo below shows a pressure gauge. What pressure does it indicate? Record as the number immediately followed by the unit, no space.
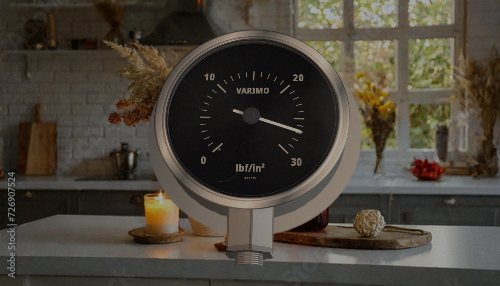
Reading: 27psi
